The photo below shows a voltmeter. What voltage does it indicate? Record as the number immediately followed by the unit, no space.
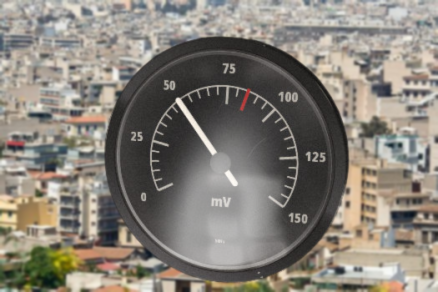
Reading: 50mV
